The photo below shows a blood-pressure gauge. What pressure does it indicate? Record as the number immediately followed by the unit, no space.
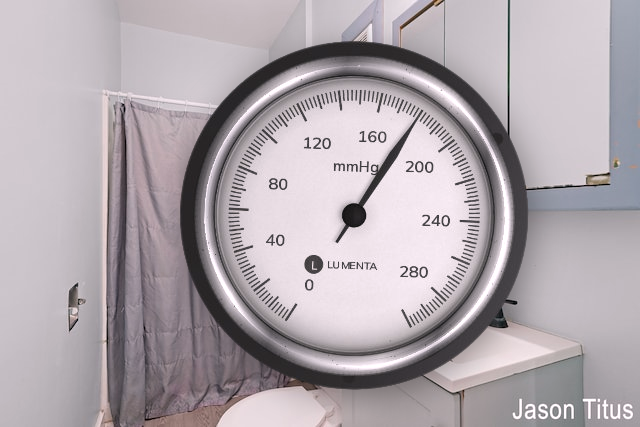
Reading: 180mmHg
